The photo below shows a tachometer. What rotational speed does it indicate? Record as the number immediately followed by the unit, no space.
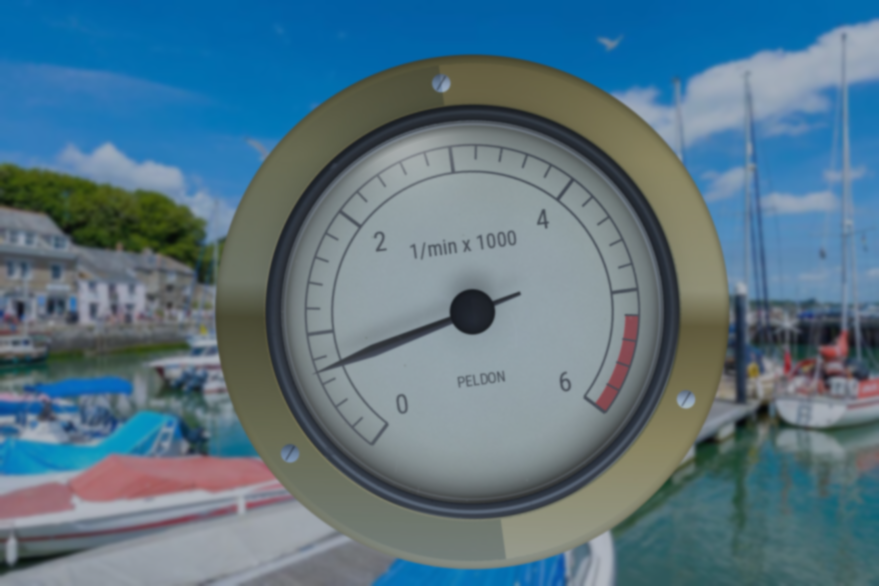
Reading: 700rpm
